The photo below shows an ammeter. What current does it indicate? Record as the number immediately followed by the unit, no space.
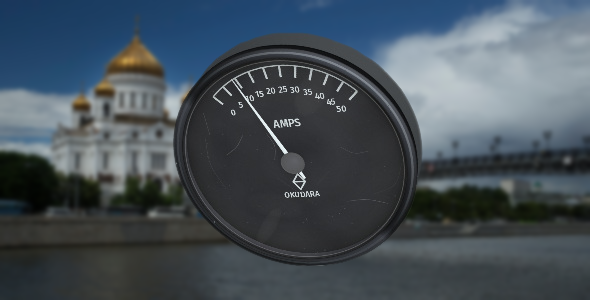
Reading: 10A
